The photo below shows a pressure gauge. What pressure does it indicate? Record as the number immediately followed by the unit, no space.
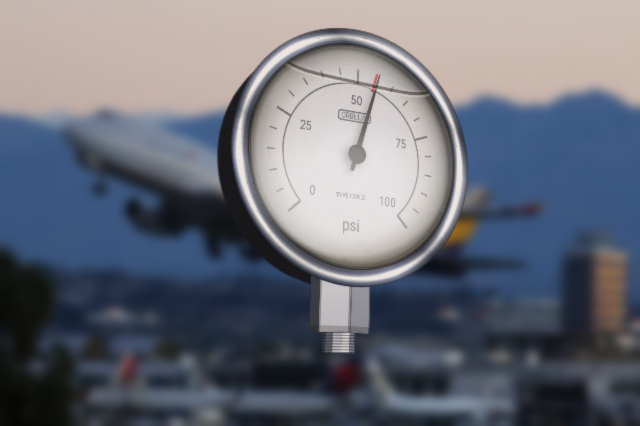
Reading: 55psi
